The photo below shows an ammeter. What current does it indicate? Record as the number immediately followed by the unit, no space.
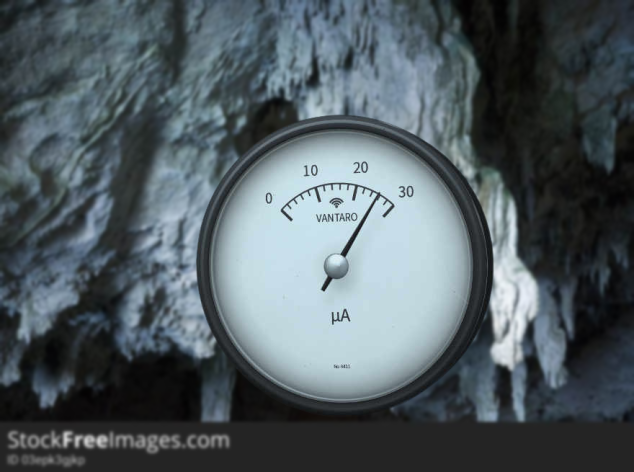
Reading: 26µA
